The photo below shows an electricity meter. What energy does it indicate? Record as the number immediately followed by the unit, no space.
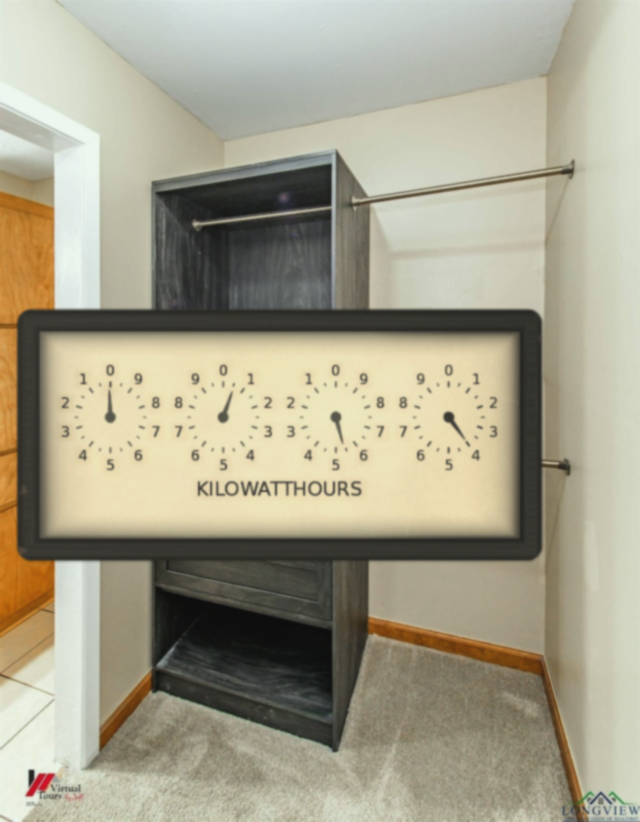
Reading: 54kWh
